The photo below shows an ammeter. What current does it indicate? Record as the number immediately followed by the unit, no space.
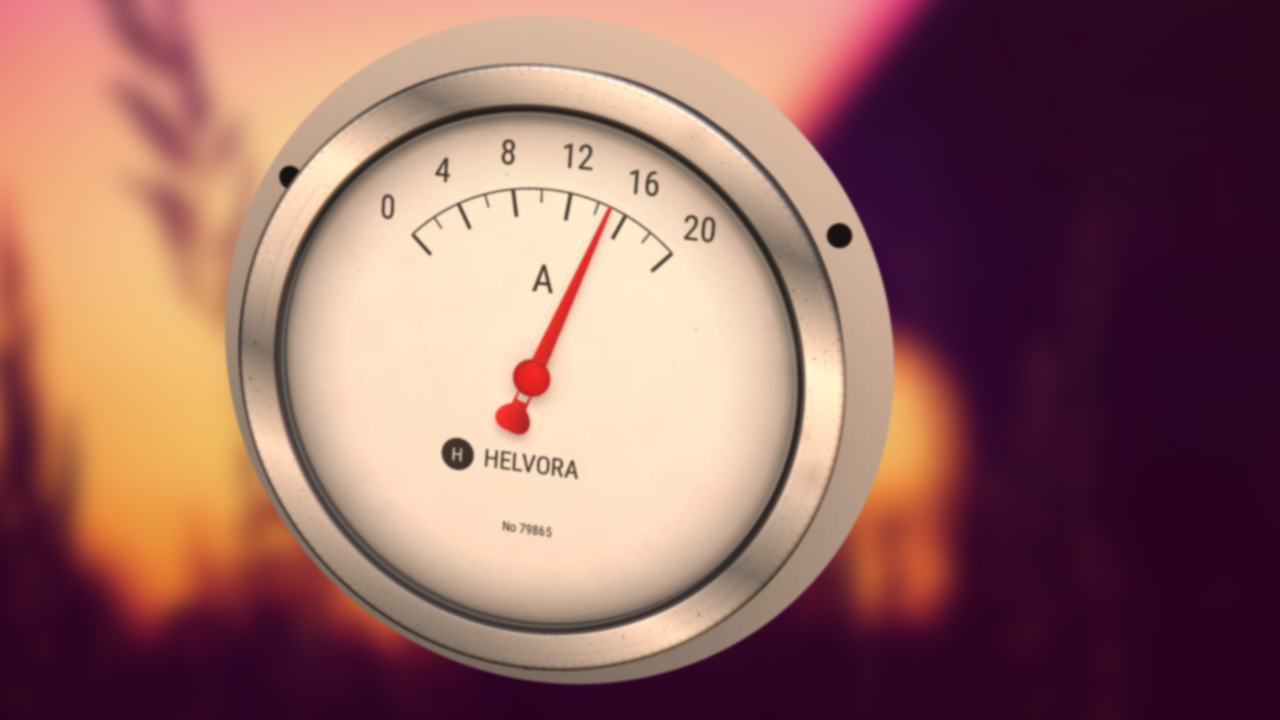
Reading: 15A
